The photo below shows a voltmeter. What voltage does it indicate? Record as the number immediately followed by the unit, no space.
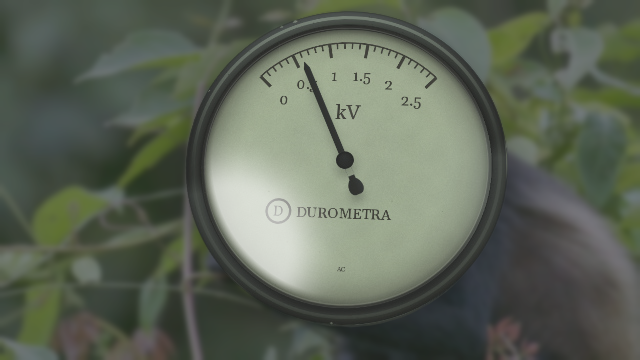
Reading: 0.6kV
